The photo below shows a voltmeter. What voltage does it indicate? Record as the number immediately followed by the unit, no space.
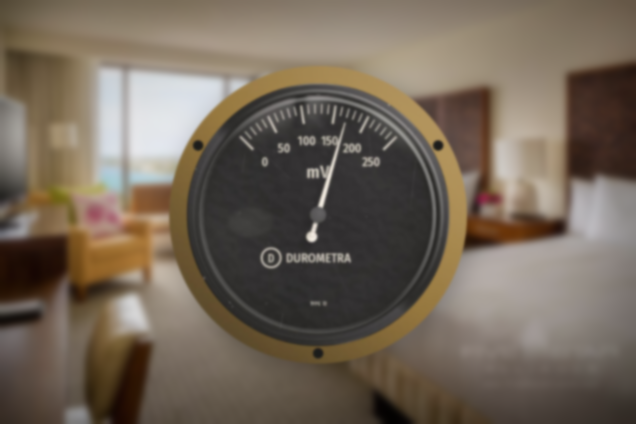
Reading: 170mV
